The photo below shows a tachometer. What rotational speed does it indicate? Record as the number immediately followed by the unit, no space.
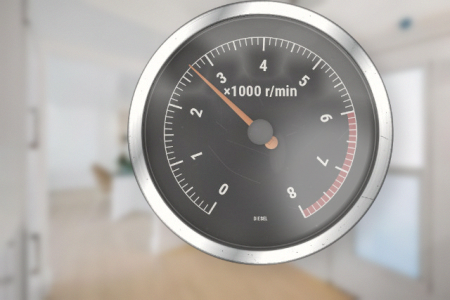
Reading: 2700rpm
